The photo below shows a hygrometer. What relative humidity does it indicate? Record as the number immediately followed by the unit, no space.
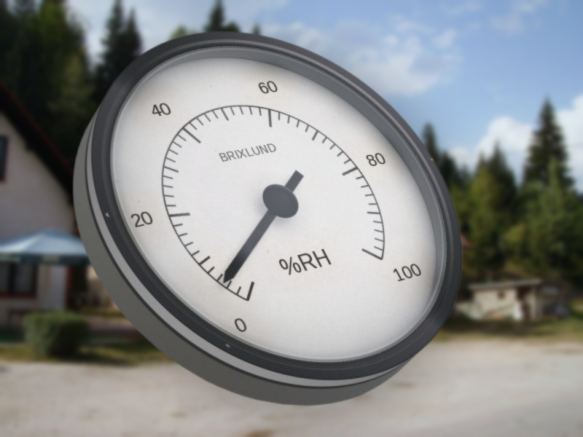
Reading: 5%
